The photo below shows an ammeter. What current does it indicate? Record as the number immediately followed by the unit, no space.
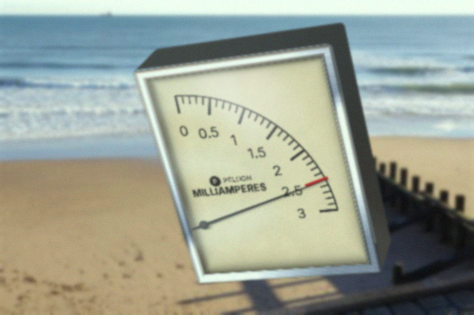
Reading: 2.5mA
